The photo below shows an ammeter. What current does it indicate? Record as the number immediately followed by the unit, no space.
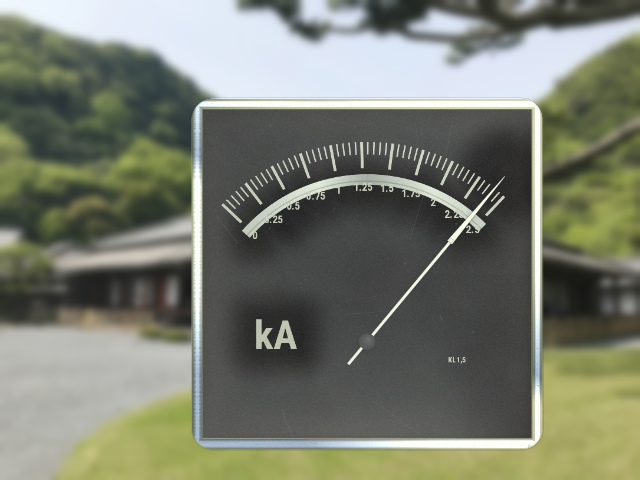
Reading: 2.4kA
